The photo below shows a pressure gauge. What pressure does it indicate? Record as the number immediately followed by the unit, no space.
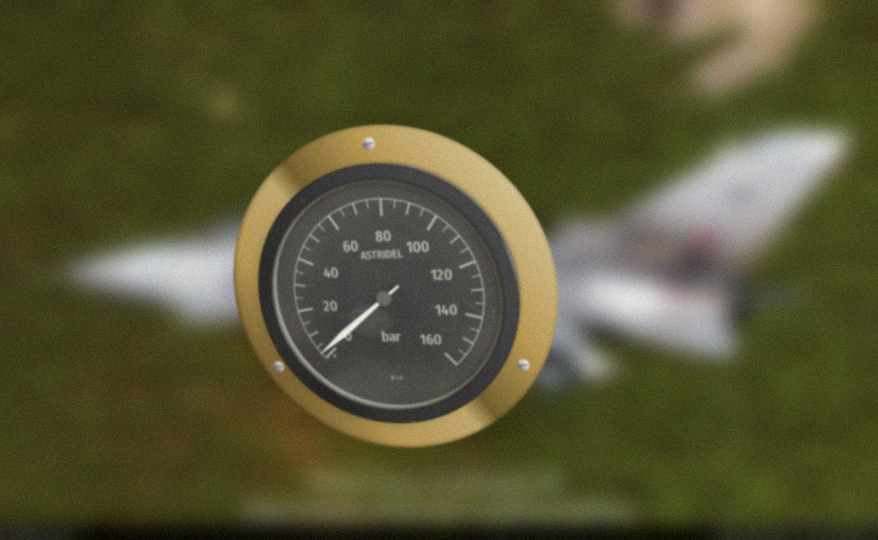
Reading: 2.5bar
